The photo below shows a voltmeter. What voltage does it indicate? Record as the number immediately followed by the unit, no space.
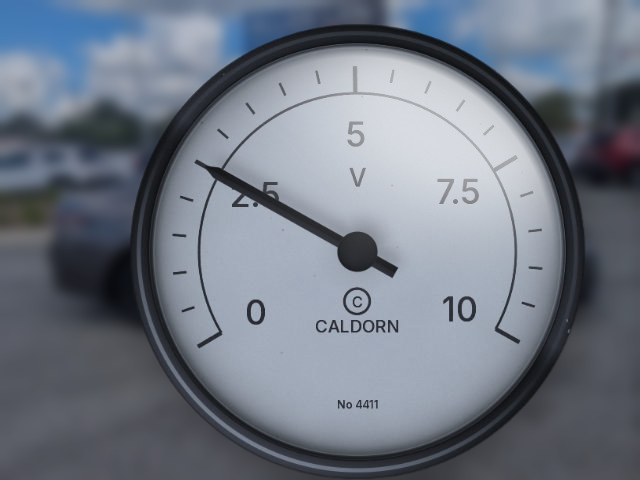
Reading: 2.5V
